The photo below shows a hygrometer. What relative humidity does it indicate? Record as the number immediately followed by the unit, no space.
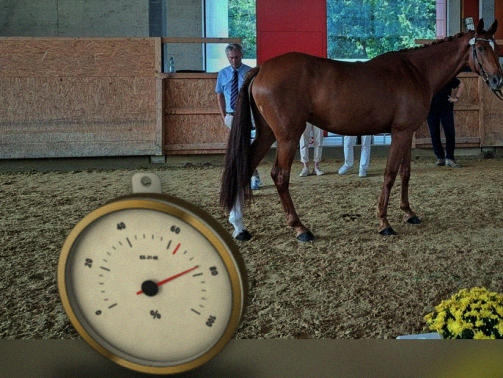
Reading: 76%
